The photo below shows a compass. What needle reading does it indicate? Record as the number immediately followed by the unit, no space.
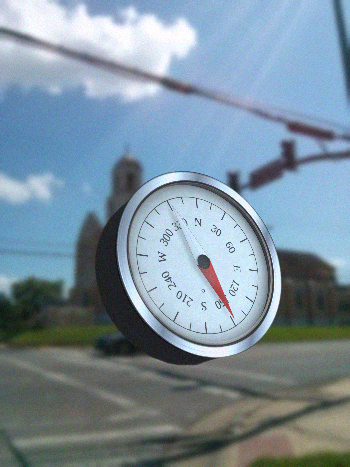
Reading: 150°
